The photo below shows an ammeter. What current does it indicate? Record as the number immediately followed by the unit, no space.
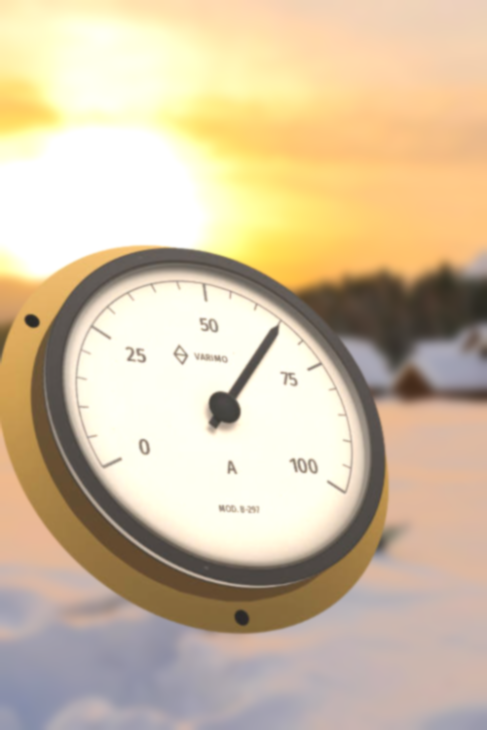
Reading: 65A
